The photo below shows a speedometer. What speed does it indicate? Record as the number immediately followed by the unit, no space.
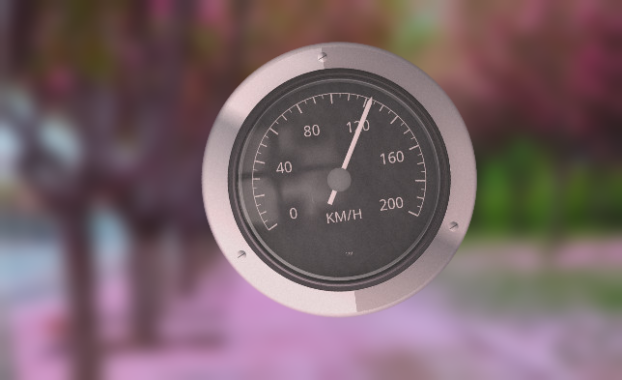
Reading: 122.5km/h
